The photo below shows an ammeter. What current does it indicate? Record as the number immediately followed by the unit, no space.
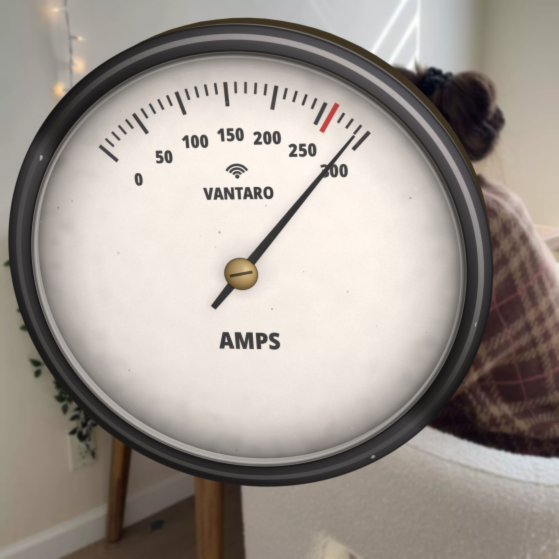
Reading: 290A
